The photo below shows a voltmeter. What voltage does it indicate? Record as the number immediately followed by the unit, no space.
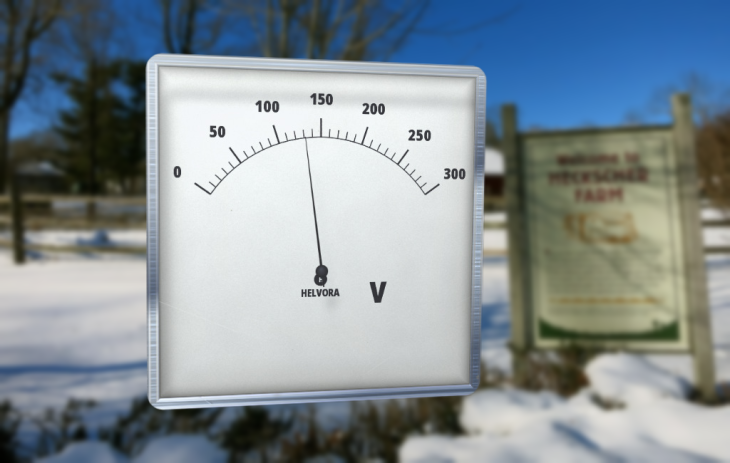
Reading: 130V
